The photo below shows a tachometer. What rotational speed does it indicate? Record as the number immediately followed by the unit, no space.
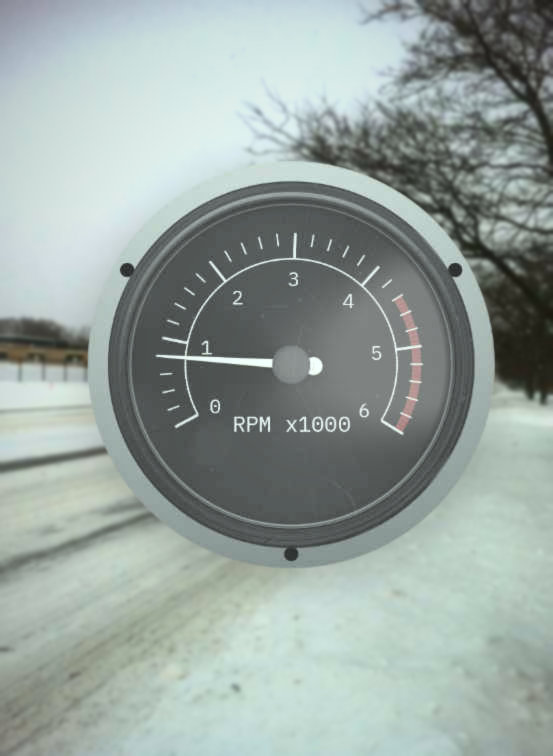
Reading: 800rpm
